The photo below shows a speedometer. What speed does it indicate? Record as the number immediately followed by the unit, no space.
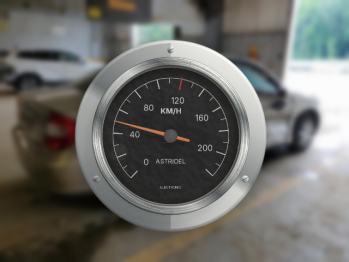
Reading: 50km/h
